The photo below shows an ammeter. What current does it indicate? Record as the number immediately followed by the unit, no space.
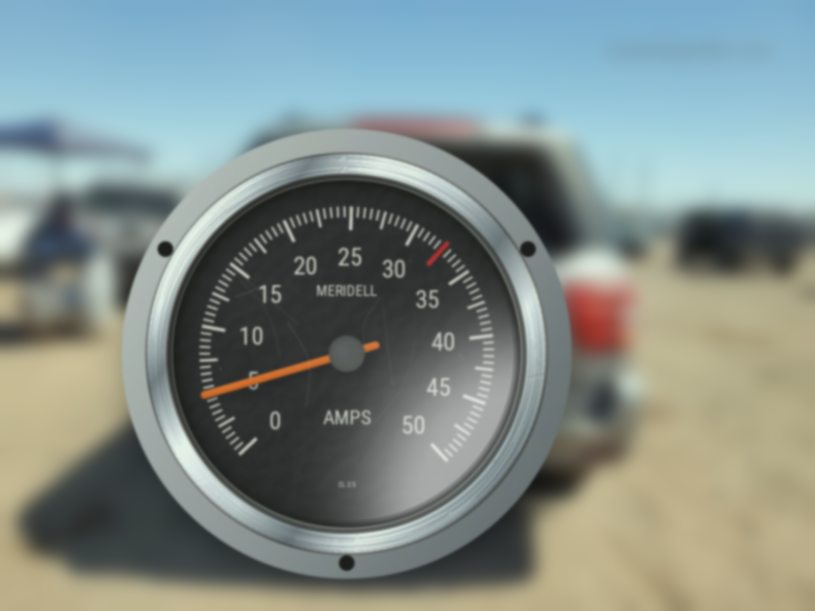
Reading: 5A
